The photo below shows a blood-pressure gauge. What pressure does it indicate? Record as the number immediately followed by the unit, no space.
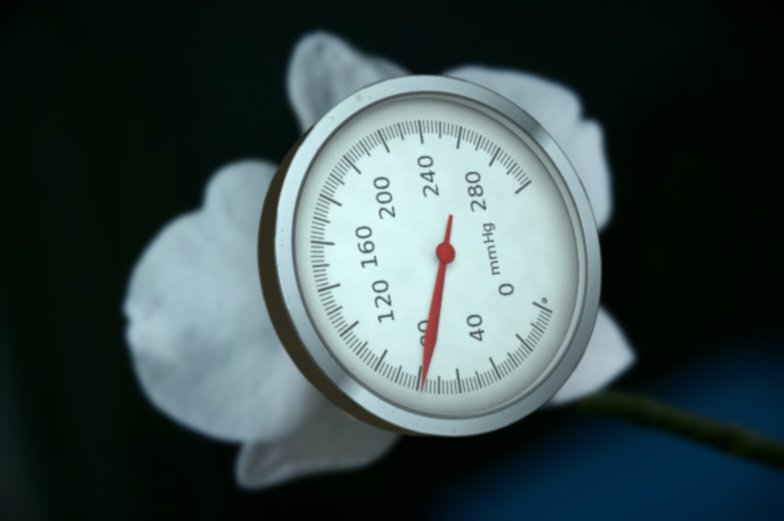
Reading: 80mmHg
